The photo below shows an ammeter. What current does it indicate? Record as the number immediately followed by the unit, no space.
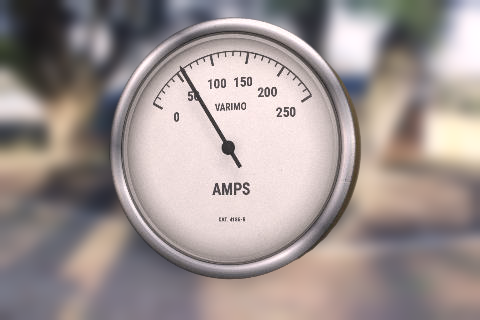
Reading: 60A
